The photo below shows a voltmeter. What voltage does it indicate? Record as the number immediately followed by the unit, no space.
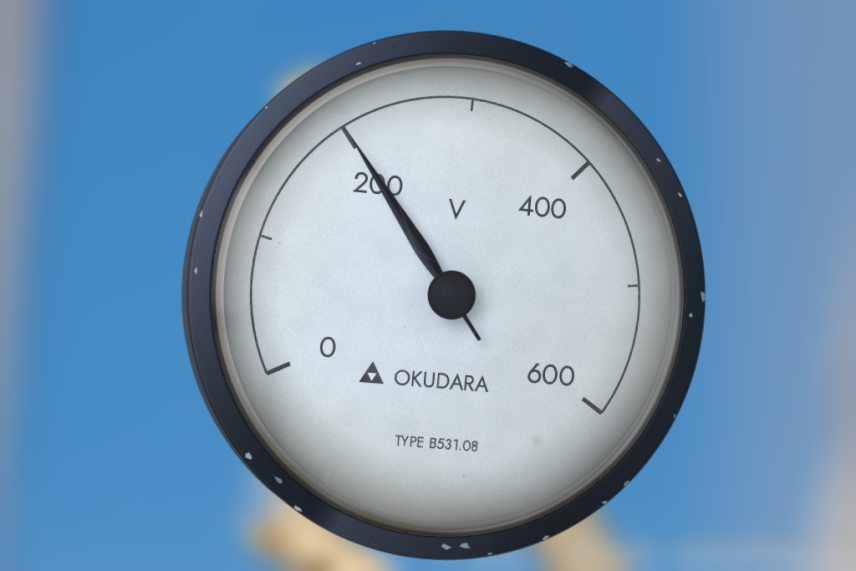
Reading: 200V
